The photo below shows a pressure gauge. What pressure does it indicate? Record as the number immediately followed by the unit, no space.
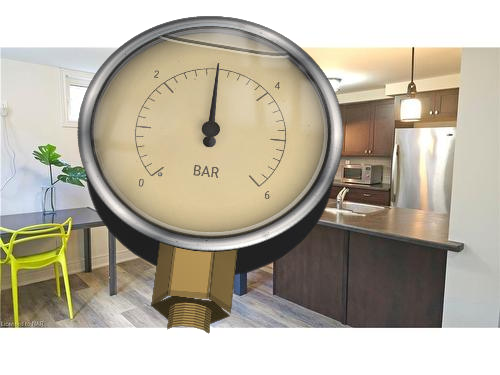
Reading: 3bar
